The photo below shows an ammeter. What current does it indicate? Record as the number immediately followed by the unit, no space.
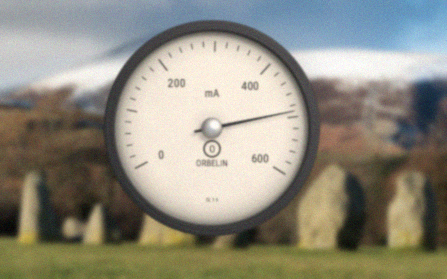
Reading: 490mA
